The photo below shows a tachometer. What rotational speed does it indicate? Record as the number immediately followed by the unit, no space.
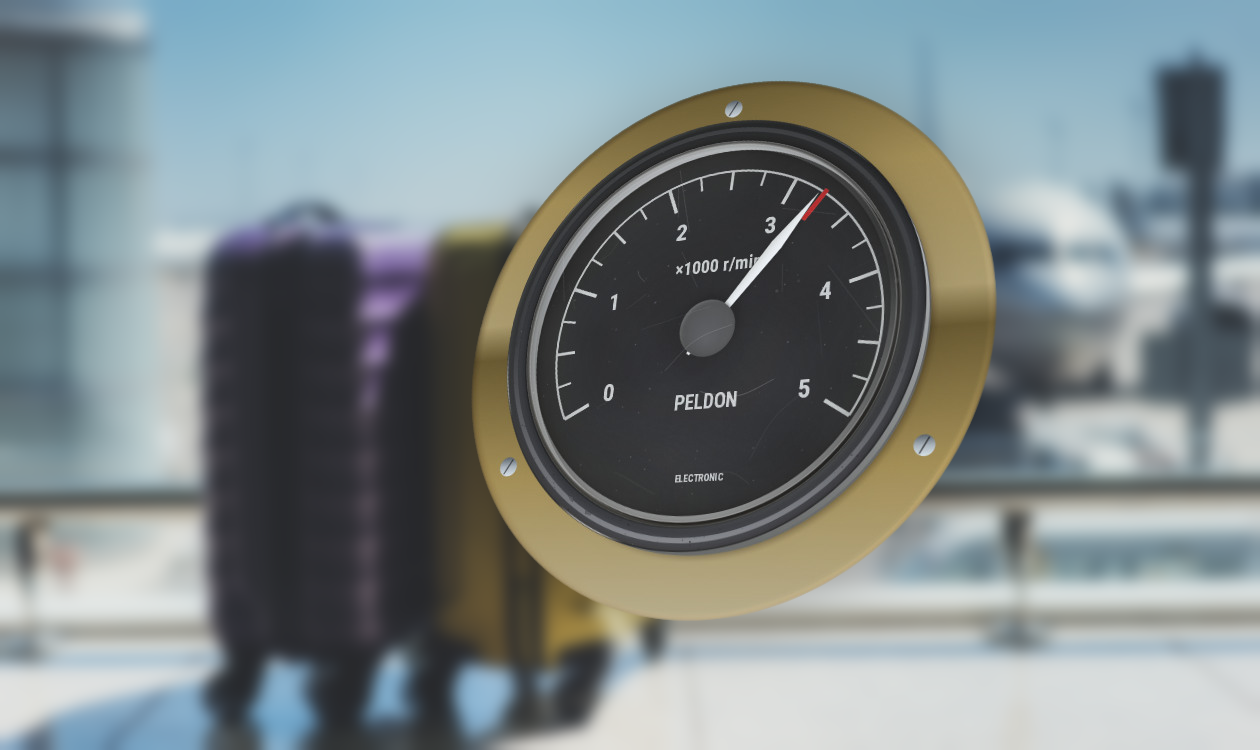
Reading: 3250rpm
